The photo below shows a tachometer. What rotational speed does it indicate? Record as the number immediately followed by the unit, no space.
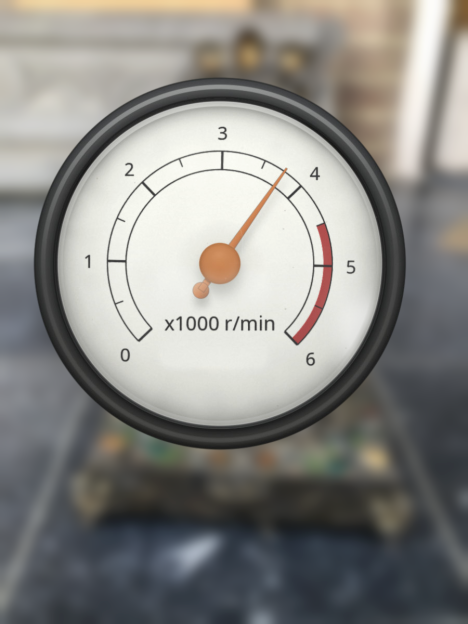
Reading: 3750rpm
